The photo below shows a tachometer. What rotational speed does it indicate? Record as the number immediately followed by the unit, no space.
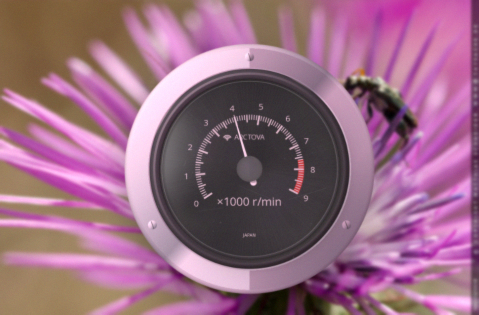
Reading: 4000rpm
